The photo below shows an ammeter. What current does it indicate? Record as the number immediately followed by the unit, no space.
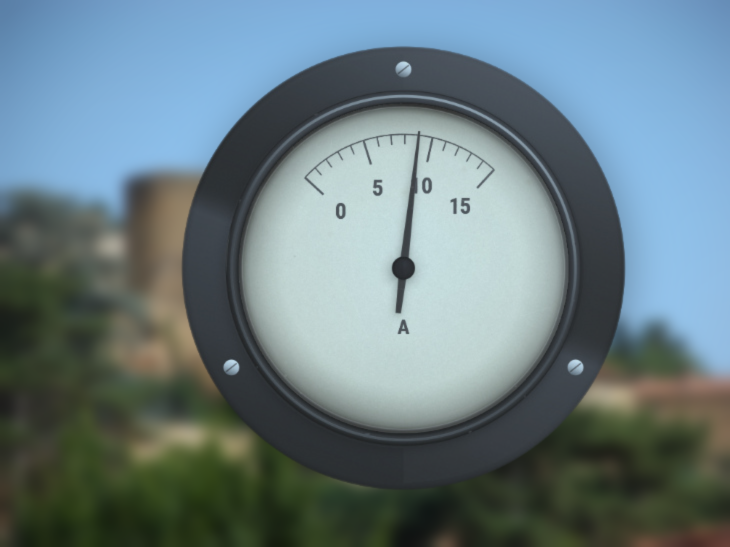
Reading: 9A
